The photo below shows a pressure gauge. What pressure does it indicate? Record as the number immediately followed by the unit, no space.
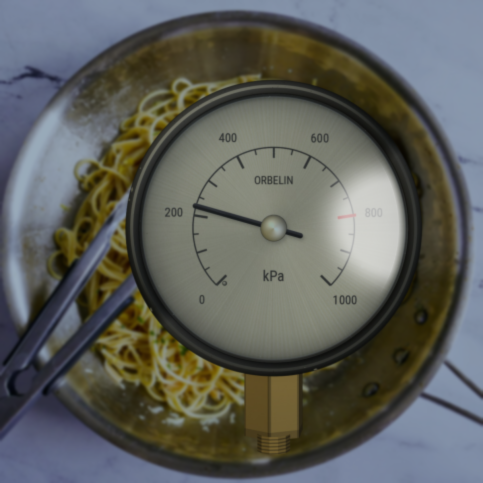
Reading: 225kPa
